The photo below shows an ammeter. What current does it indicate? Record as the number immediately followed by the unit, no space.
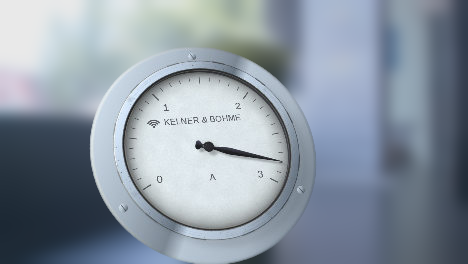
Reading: 2.8A
